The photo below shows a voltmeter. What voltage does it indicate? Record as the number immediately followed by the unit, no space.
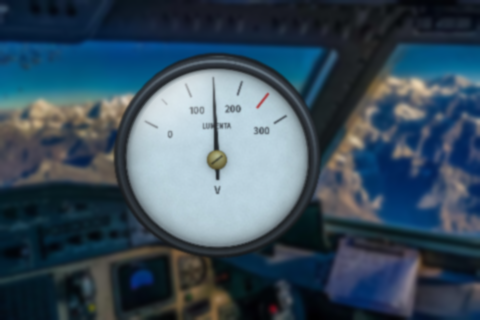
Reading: 150V
